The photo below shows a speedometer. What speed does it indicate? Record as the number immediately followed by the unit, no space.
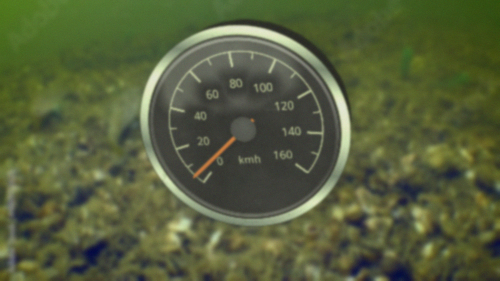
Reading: 5km/h
